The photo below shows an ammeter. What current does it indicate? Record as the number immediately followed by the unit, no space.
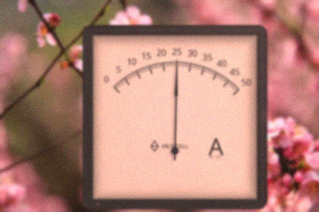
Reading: 25A
